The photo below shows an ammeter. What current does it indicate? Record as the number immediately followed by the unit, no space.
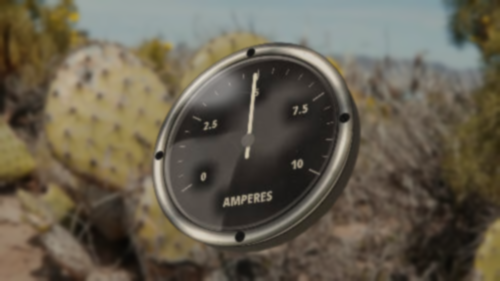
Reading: 5A
